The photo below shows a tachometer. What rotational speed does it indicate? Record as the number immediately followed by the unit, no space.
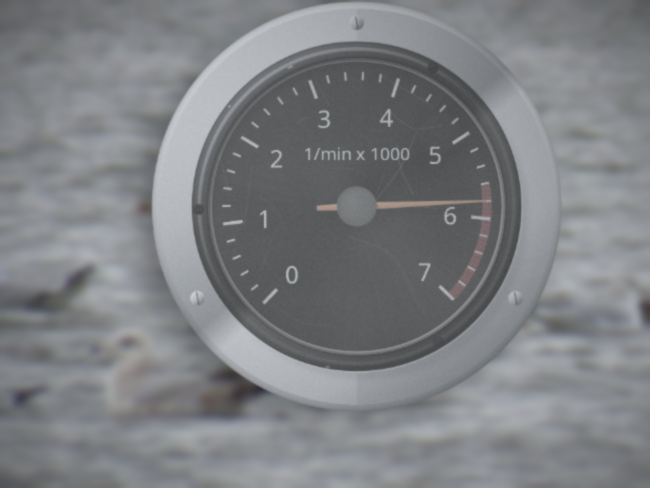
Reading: 5800rpm
